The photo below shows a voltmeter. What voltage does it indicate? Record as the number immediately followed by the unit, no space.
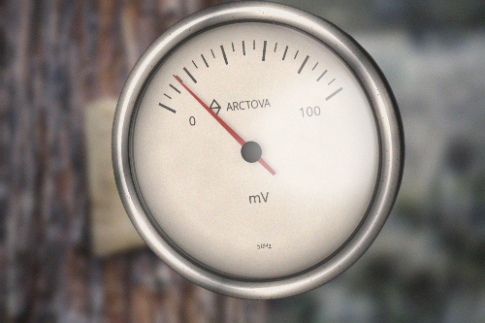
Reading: 15mV
